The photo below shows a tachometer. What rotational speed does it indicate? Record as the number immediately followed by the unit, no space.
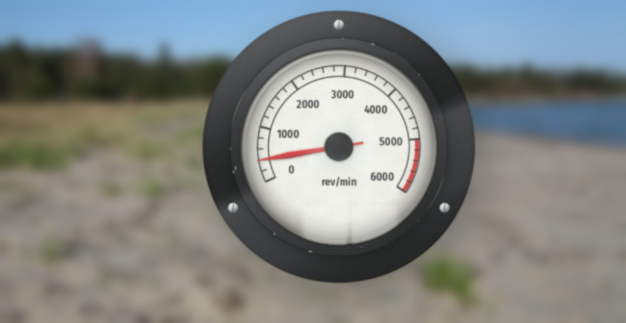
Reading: 400rpm
